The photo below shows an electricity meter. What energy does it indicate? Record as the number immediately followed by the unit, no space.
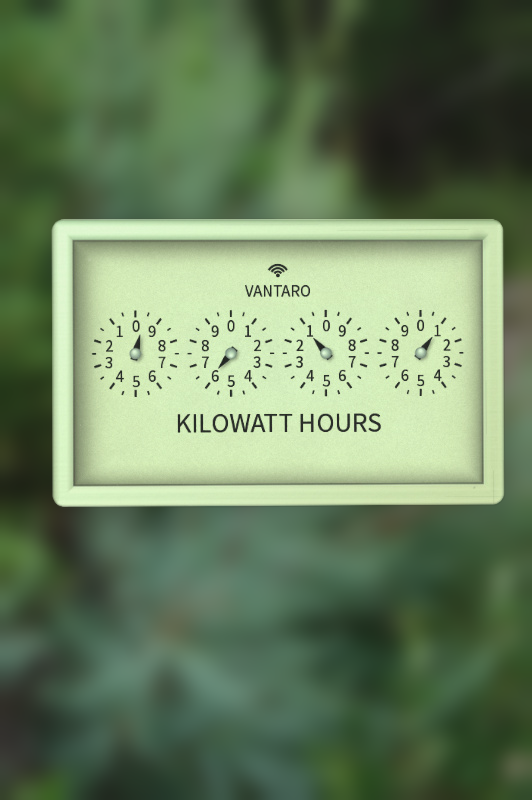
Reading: 9611kWh
